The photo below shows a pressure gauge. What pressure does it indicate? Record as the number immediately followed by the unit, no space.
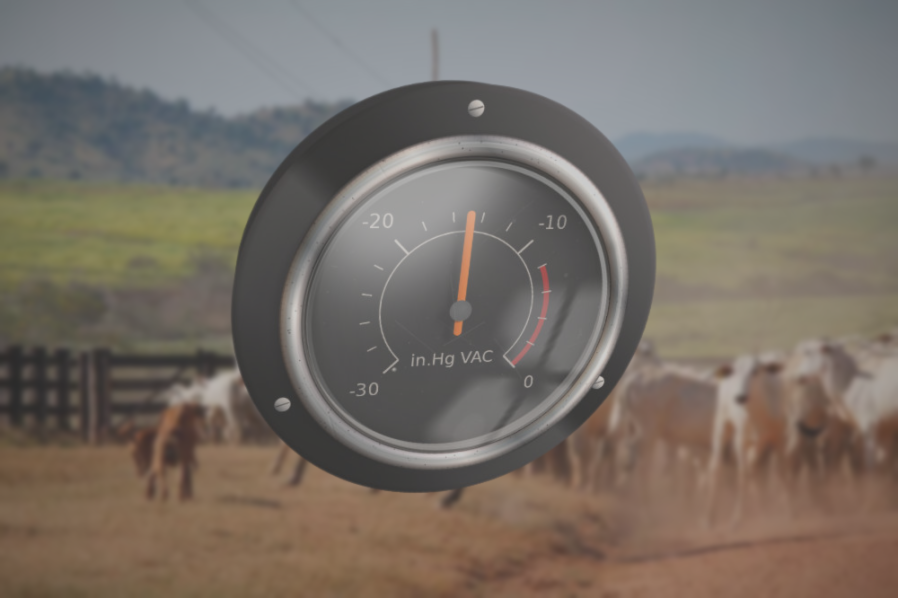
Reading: -15inHg
